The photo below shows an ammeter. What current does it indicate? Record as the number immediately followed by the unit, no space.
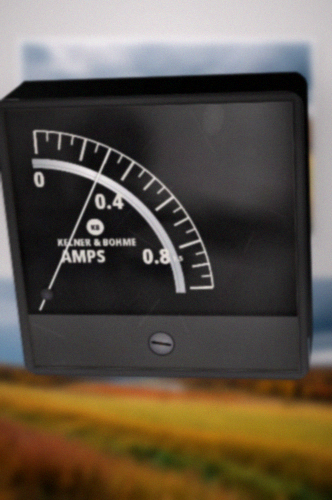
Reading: 0.3A
